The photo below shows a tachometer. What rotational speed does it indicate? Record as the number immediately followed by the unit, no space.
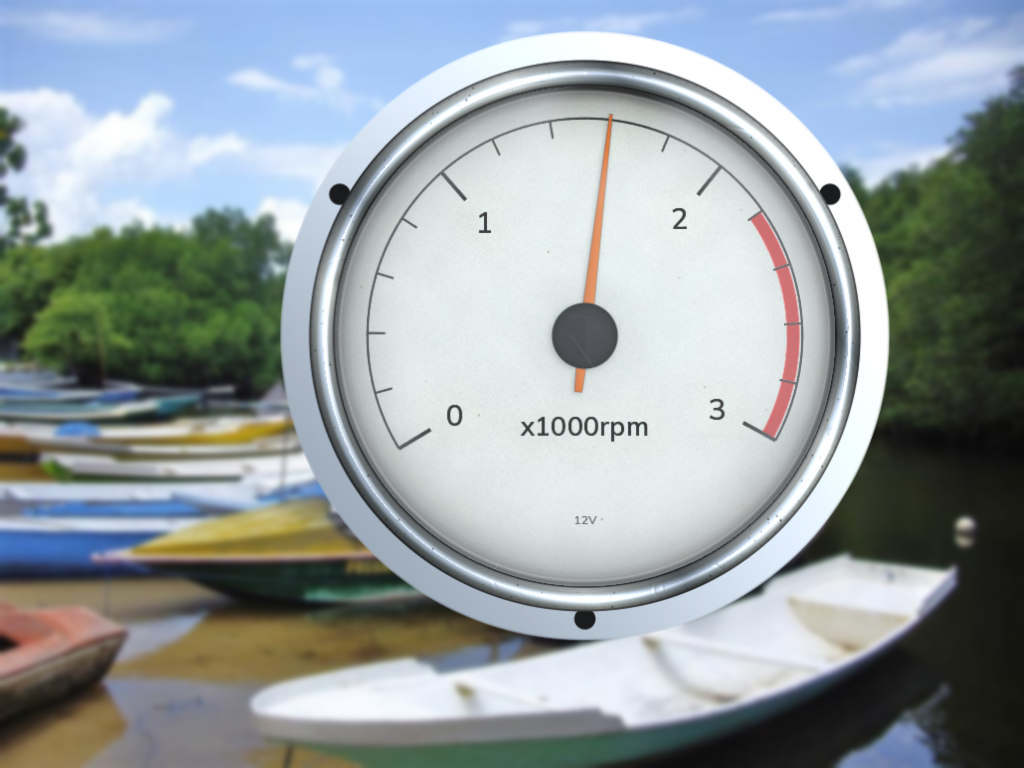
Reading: 1600rpm
